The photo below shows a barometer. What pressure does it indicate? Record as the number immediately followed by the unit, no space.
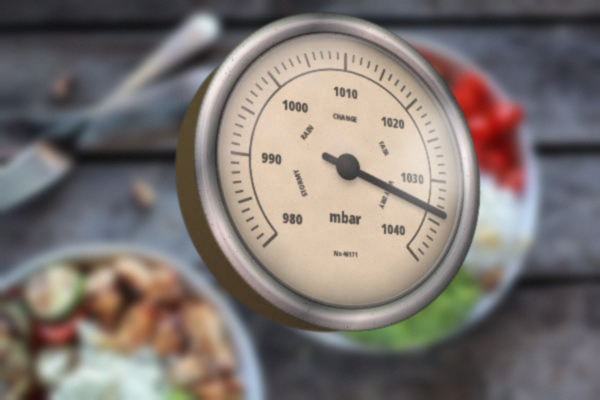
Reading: 1034mbar
